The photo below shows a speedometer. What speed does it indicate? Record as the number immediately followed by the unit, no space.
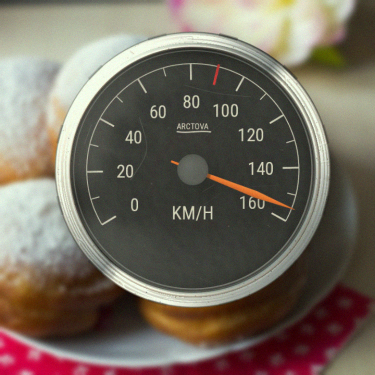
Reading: 155km/h
